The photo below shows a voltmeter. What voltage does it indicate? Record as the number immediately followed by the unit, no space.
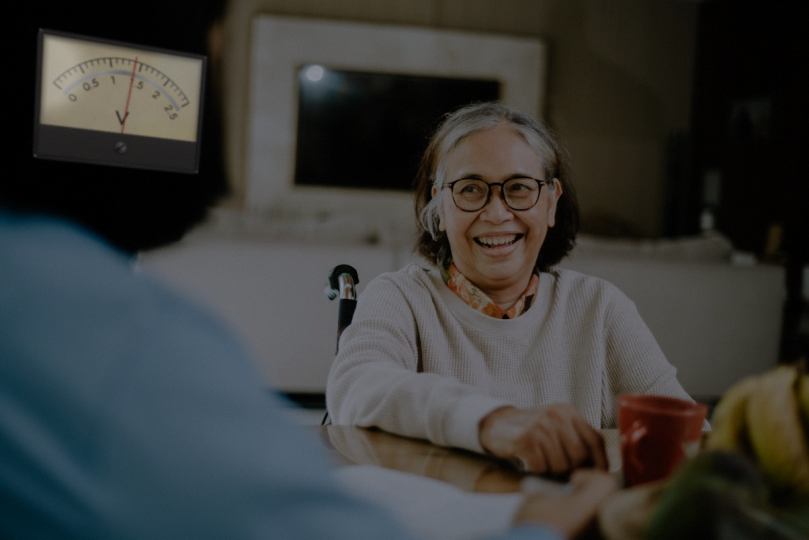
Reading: 1.4V
